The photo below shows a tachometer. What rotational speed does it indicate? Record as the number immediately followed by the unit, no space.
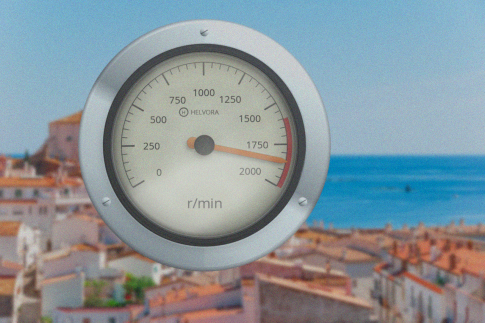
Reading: 1850rpm
